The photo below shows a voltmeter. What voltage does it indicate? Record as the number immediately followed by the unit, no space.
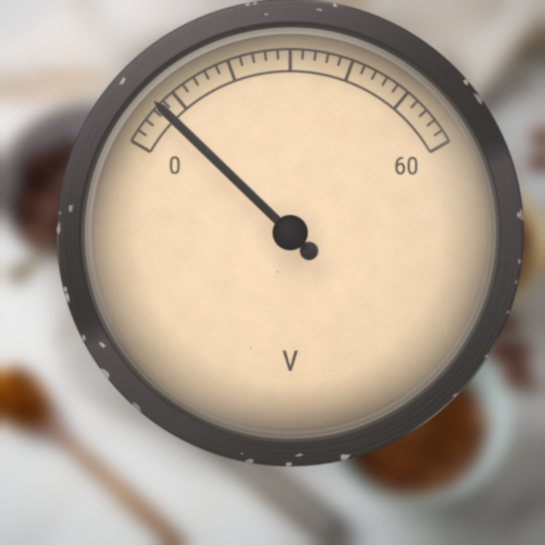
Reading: 7V
